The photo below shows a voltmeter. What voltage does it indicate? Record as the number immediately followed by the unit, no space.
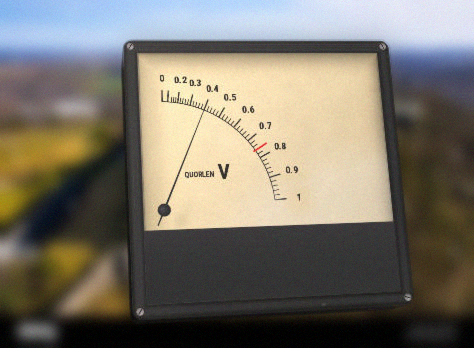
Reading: 0.4V
